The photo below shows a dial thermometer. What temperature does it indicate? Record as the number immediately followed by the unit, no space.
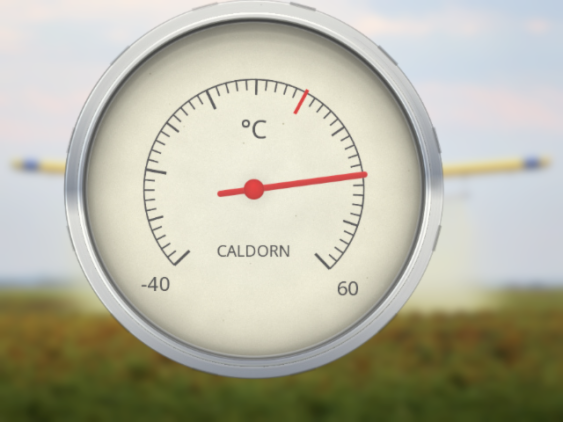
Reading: 40°C
